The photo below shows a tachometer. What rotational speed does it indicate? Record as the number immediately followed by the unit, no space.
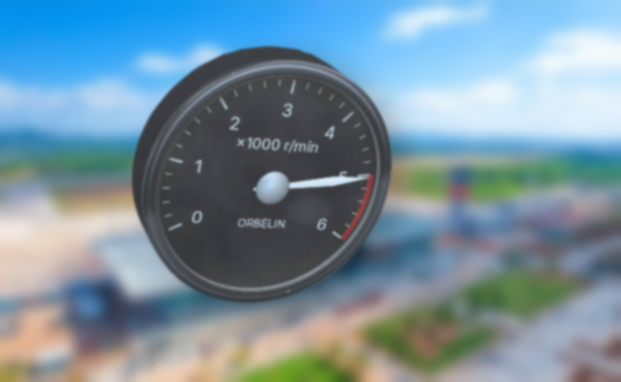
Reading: 5000rpm
